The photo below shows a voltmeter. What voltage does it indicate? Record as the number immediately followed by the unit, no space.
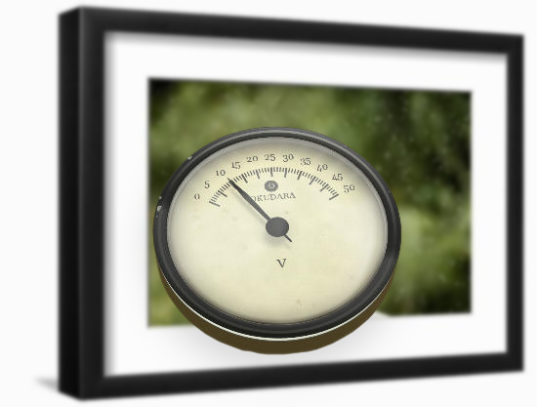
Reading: 10V
